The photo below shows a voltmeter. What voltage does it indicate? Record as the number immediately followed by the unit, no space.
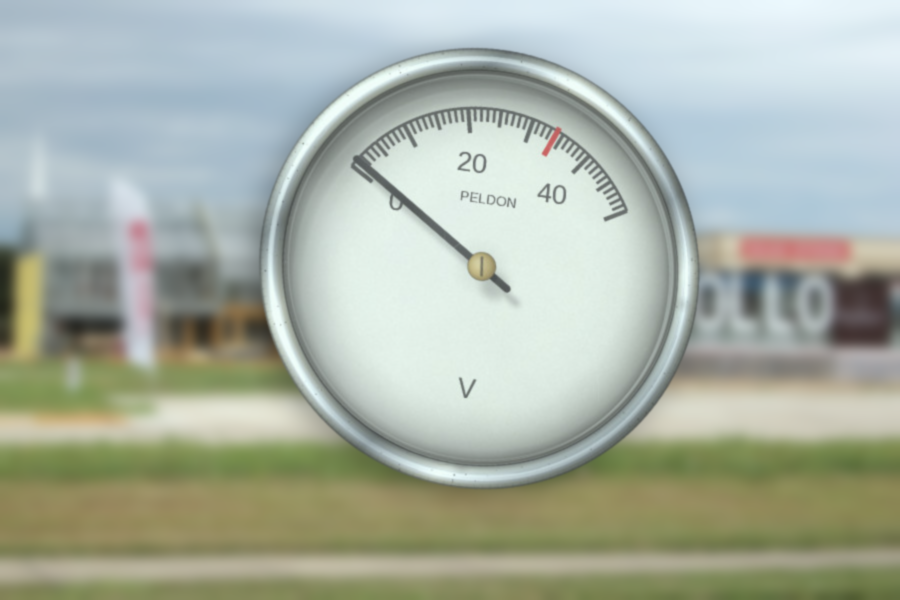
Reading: 1V
